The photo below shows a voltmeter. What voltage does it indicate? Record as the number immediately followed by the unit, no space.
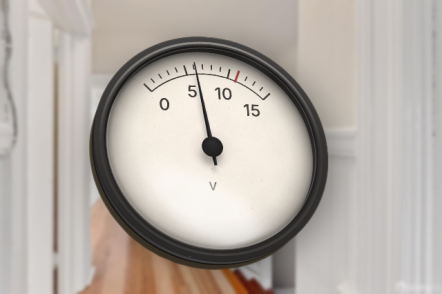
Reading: 6V
